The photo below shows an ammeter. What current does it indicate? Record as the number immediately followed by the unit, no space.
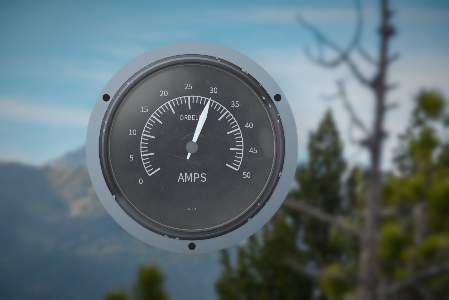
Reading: 30A
